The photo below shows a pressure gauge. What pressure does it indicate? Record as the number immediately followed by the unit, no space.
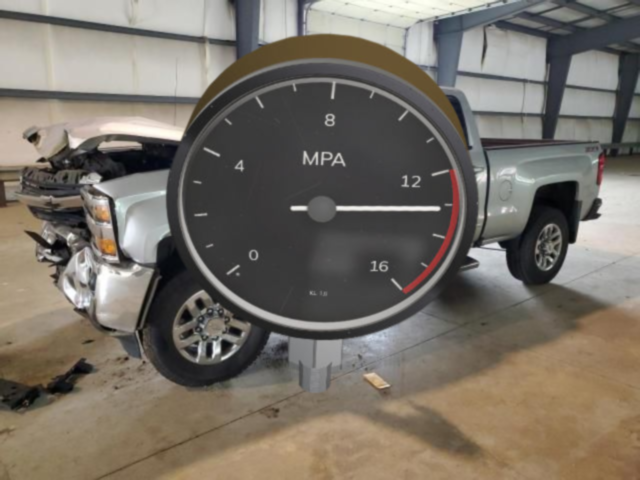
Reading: 13MPa
